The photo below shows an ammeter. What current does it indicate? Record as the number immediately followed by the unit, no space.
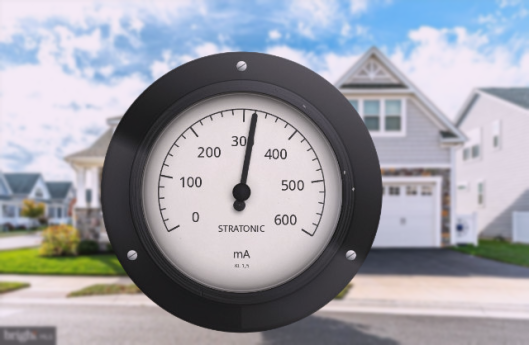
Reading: 320mA
